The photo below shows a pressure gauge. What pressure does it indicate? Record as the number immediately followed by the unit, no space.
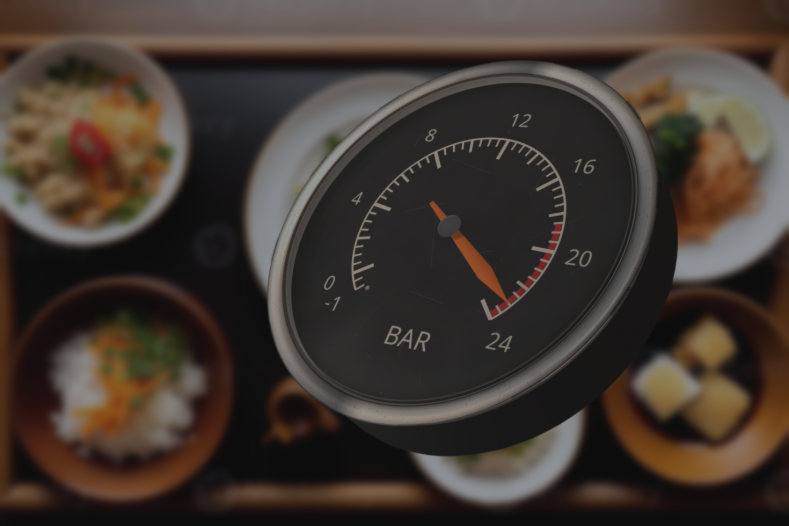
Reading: 23bar
